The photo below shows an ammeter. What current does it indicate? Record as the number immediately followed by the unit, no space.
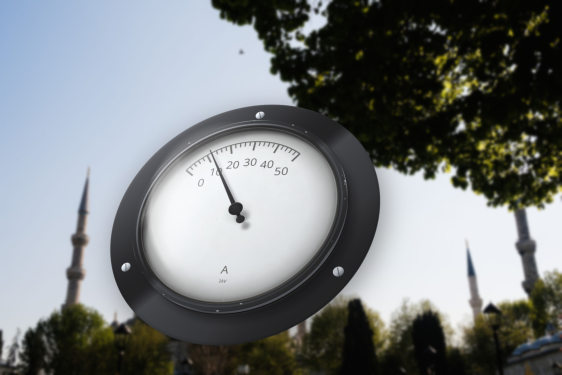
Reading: 12A
